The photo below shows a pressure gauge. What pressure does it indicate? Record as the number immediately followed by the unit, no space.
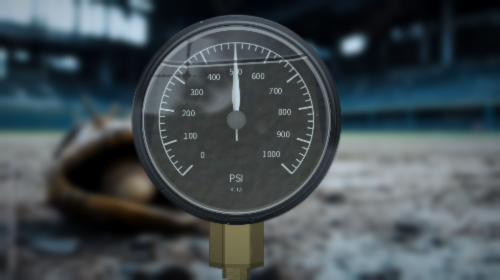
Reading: 500psi
